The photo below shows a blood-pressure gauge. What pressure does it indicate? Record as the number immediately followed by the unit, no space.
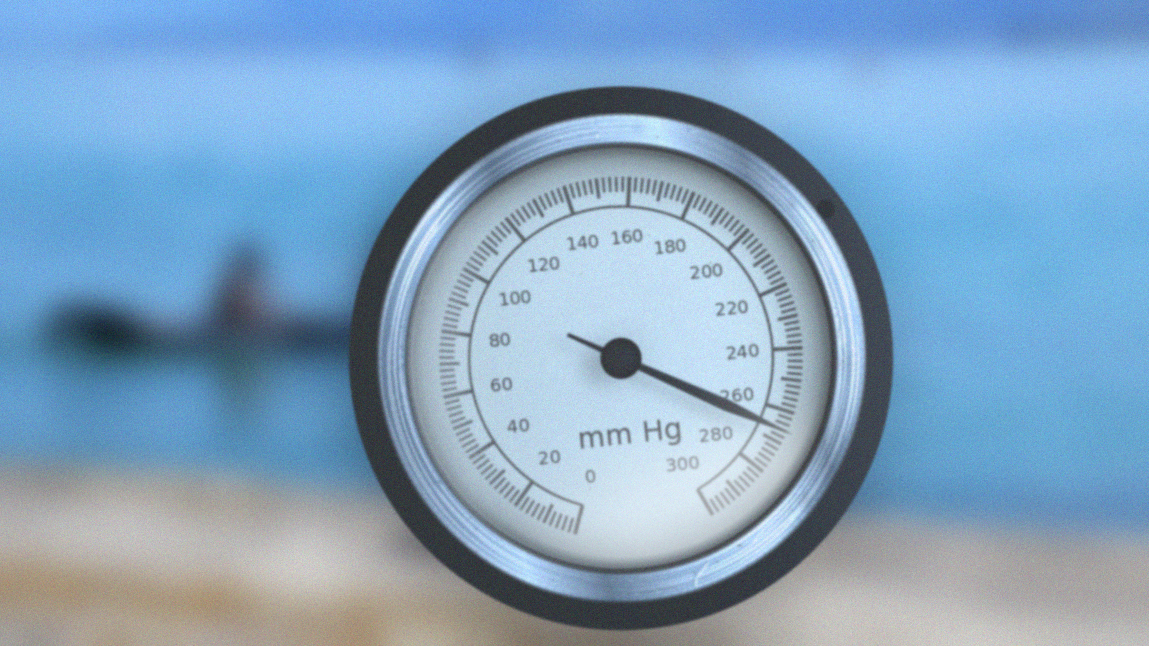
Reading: 266mmHg
